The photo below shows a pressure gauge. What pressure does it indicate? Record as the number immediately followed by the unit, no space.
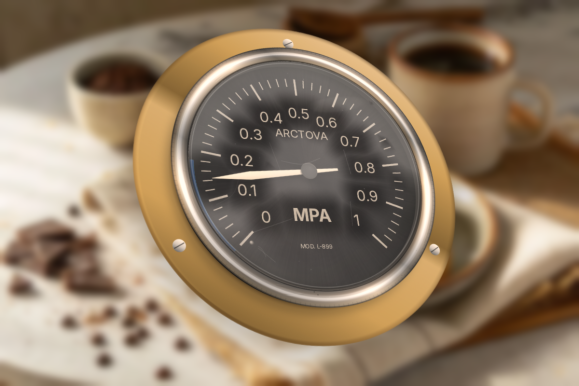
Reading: 0.14MPa
